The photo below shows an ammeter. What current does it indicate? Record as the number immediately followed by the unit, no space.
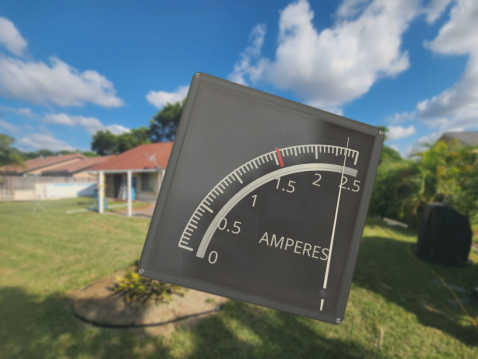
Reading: 2.35A
